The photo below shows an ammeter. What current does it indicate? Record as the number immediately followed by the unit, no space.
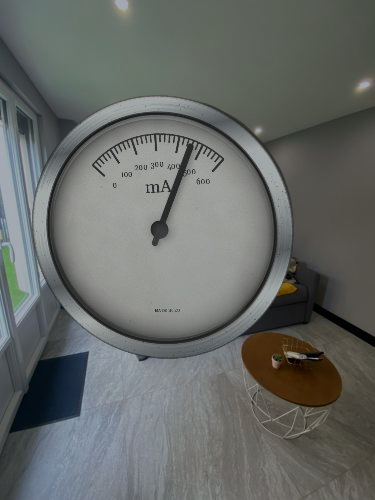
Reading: 460mA
